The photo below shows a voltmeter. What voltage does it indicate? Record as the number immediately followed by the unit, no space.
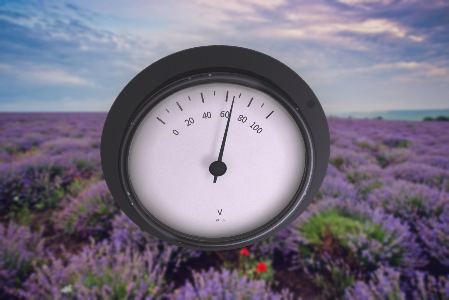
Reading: 65V
